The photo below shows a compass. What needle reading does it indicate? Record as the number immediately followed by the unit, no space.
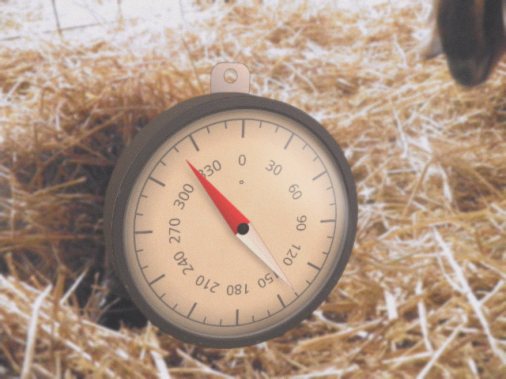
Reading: 320°
